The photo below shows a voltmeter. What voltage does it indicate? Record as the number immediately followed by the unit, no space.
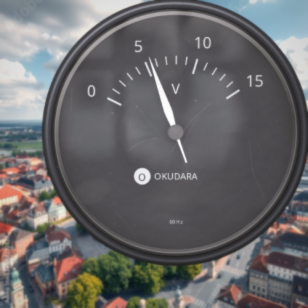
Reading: 5.5V
